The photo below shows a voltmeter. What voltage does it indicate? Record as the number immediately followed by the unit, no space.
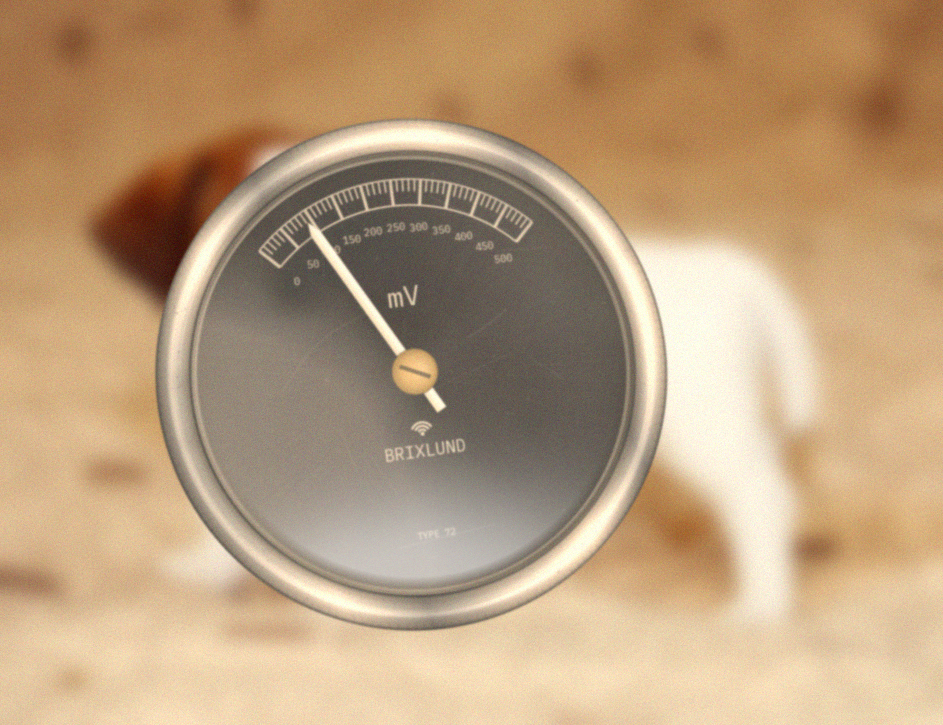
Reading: 90mV
